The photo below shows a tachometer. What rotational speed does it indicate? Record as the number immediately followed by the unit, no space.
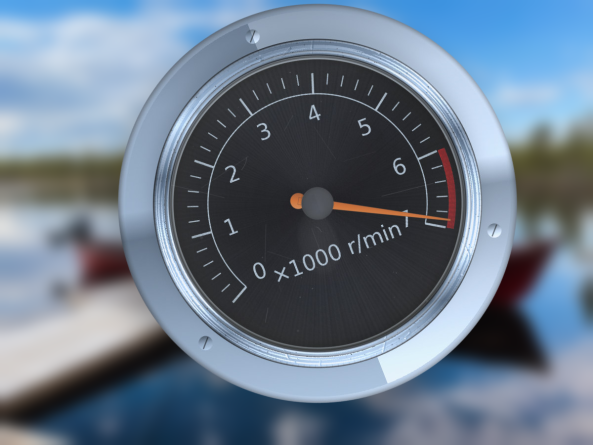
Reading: 6900rpm
